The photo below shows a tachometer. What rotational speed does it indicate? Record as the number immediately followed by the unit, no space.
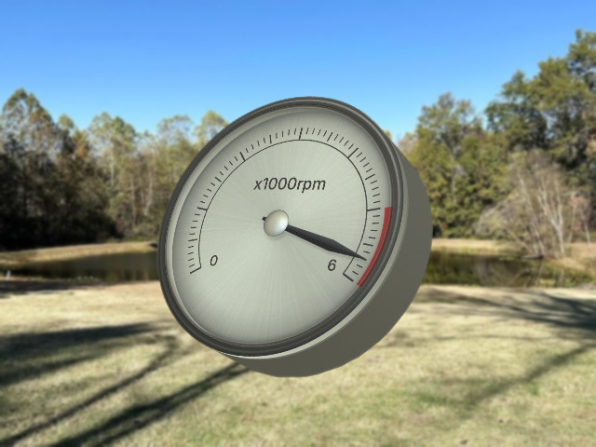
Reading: 5700rpm
